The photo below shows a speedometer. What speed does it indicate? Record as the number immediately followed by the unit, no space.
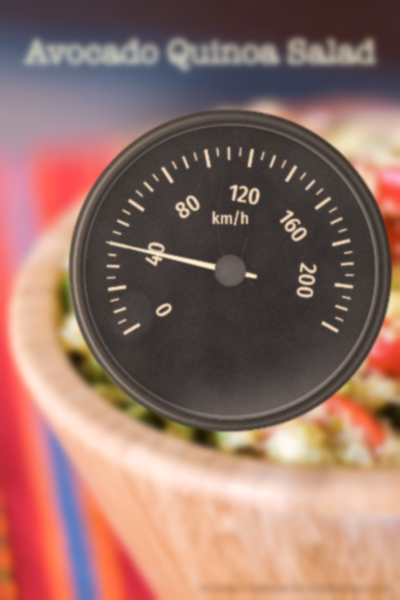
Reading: 40km/h
